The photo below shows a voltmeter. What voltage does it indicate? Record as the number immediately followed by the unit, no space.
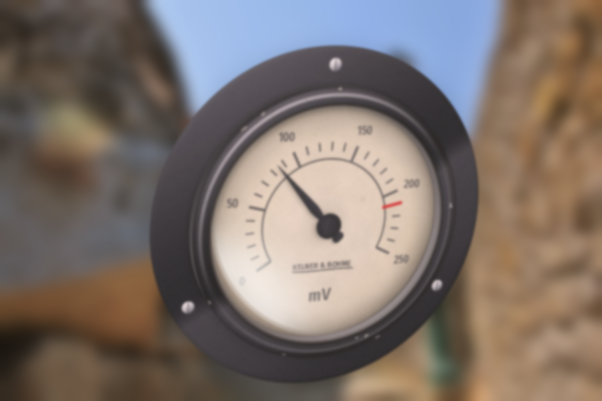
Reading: 85mV
